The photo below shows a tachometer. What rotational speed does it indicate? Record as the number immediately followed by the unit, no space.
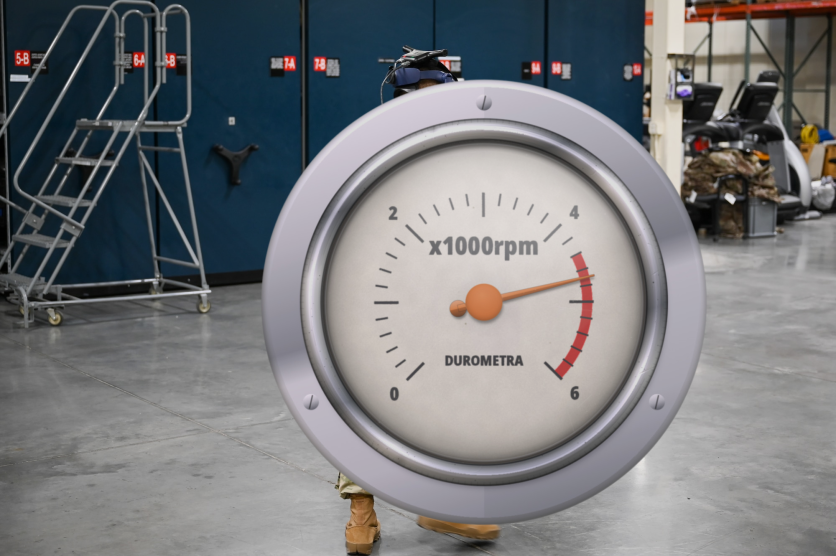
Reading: 4700rpm
